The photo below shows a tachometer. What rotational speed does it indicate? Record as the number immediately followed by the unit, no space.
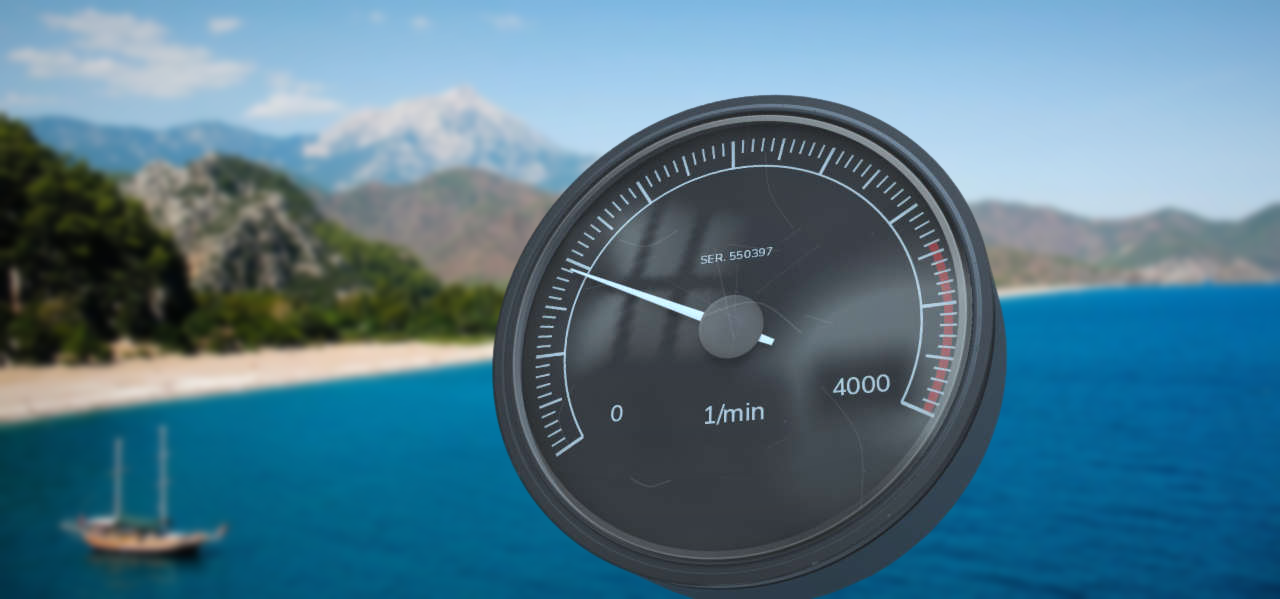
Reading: 950rpm
